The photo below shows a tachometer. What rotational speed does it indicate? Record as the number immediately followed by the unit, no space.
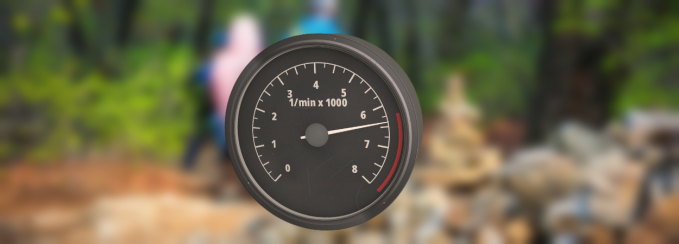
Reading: 6375rpm
